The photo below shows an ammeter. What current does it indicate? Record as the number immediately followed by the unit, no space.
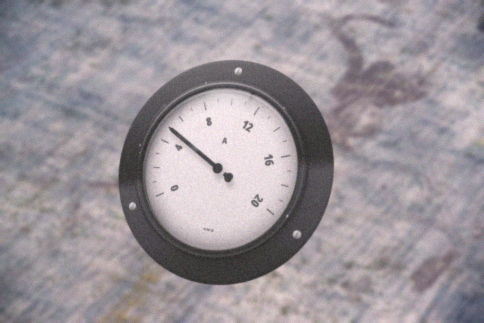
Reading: 5A
